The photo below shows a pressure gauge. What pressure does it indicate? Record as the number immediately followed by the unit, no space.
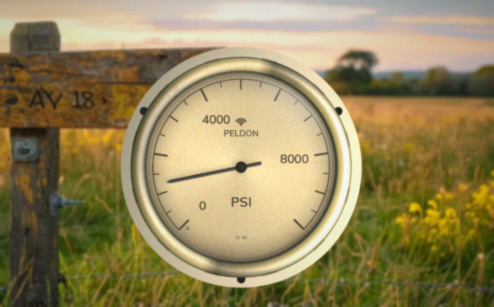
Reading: 1250psi
